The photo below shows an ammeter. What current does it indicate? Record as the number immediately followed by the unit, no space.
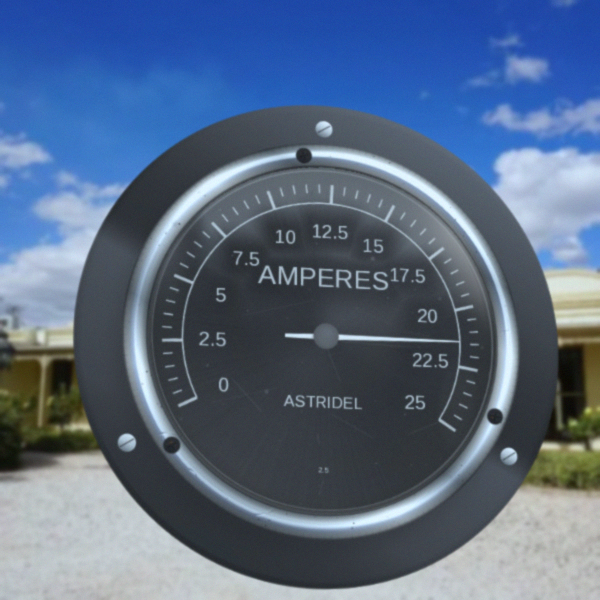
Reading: 21.5A
